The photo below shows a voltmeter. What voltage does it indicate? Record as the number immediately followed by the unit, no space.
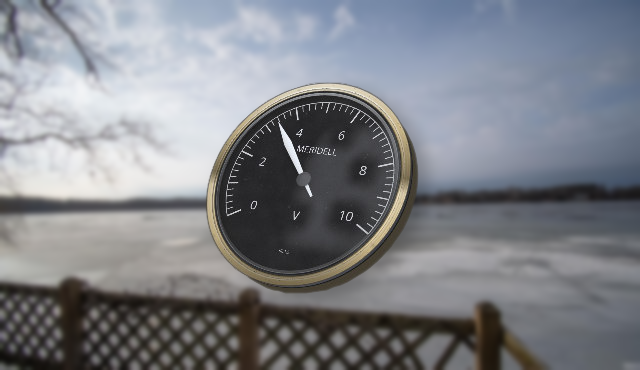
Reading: 3.4V
